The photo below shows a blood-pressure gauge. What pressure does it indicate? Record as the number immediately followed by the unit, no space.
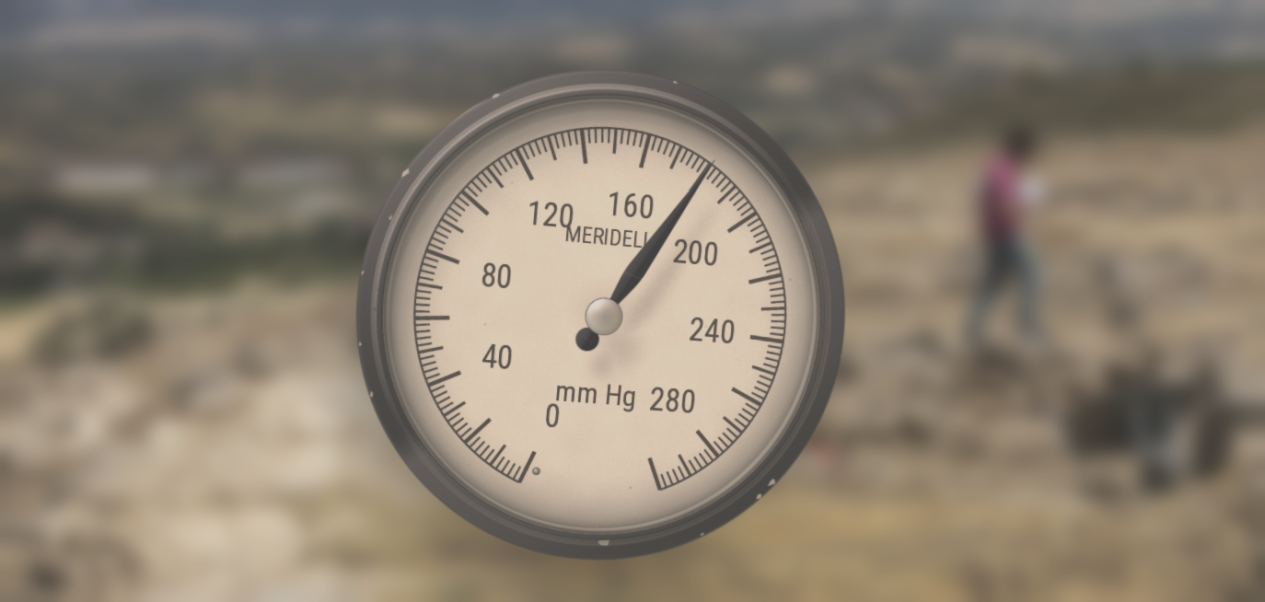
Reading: 180mmHg
